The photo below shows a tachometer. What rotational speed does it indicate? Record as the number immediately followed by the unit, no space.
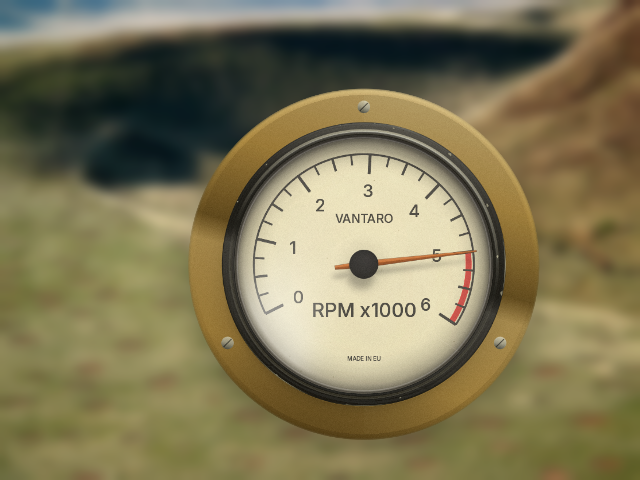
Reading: 5000rpm
